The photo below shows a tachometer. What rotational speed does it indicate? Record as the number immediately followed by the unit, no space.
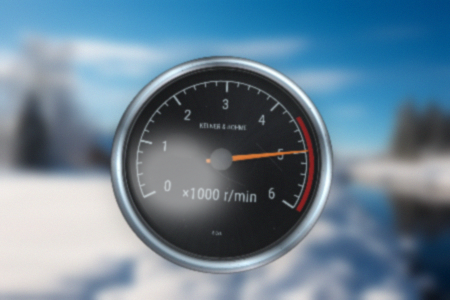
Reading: 5000rpm
